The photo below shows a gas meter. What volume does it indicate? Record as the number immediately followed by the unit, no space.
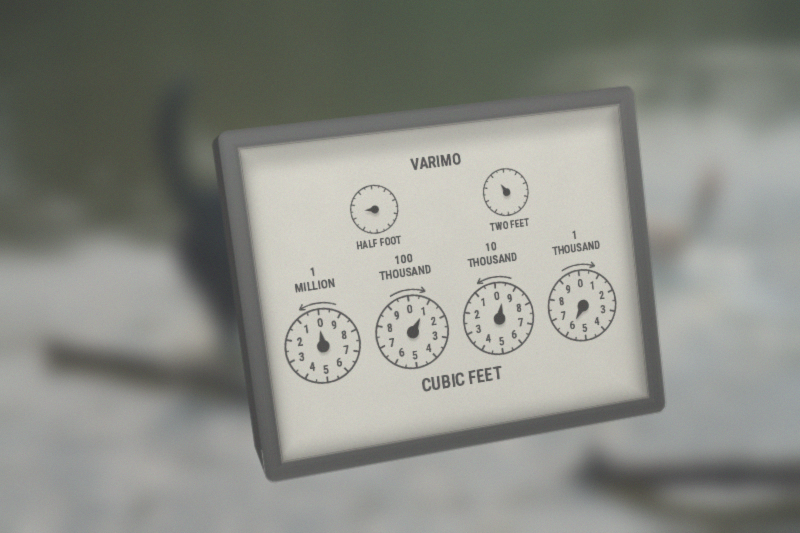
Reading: 9600ft³
